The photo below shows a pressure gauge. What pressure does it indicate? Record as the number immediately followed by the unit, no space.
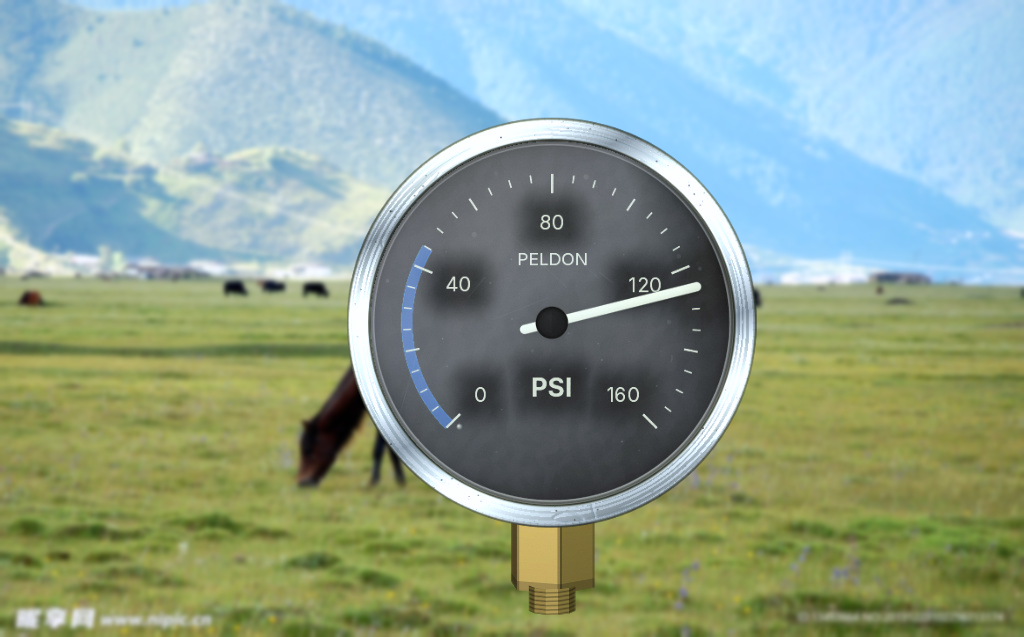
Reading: 125psi
